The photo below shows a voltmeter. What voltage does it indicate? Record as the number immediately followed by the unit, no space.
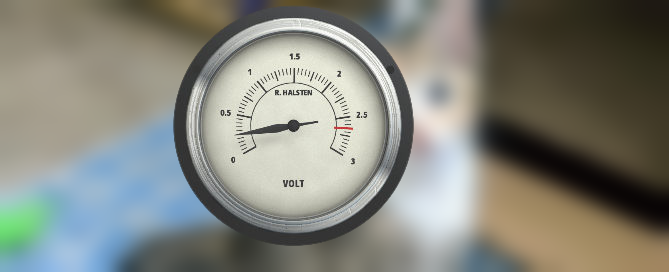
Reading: 0.25V
